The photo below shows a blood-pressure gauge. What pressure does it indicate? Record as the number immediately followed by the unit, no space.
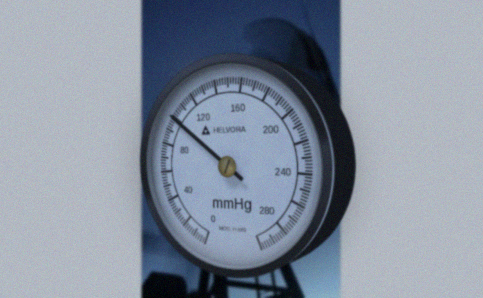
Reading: 100mmHg
